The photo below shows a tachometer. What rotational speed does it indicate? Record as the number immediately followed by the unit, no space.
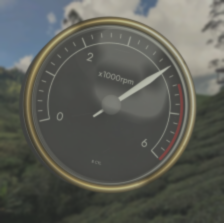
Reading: 4000rpm
